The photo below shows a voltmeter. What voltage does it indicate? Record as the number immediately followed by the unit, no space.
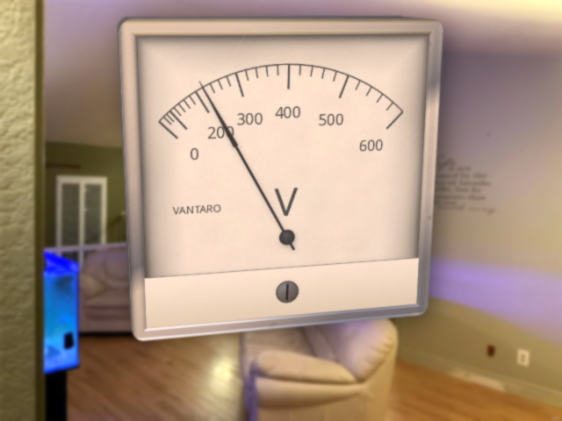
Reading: 220V
